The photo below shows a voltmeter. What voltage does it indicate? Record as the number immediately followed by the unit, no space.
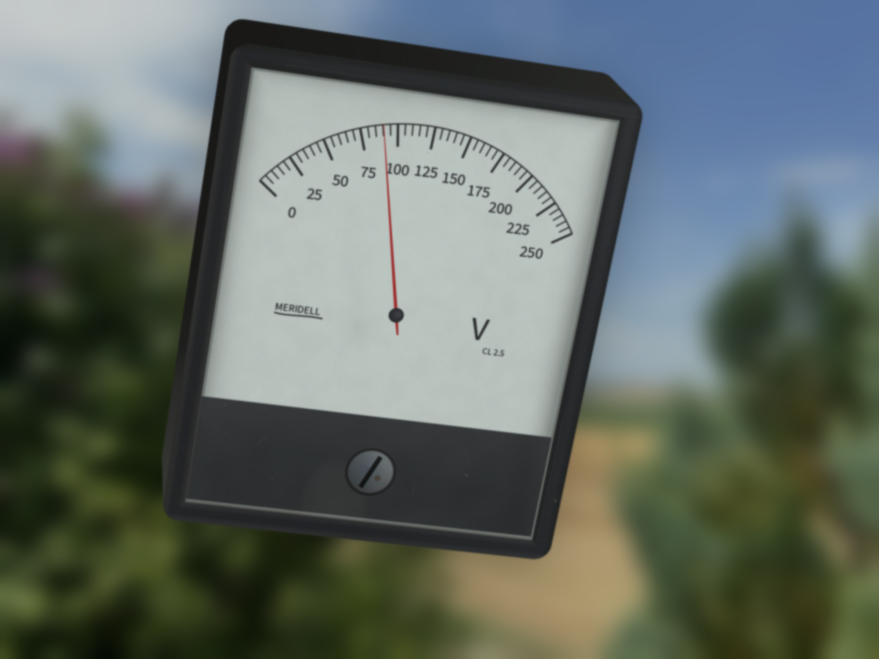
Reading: 90V
